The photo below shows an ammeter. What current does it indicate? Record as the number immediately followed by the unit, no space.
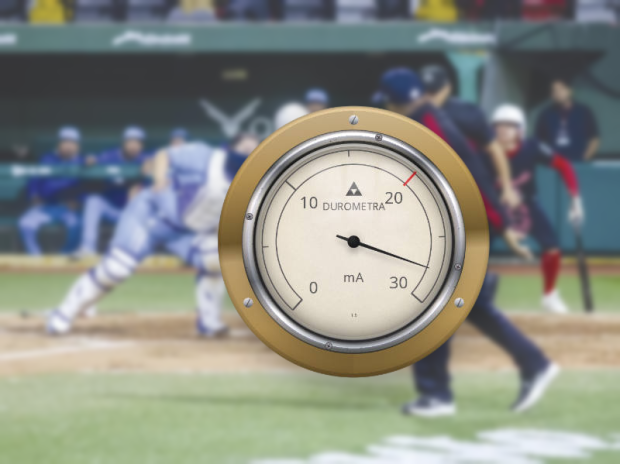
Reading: 27.5mA
